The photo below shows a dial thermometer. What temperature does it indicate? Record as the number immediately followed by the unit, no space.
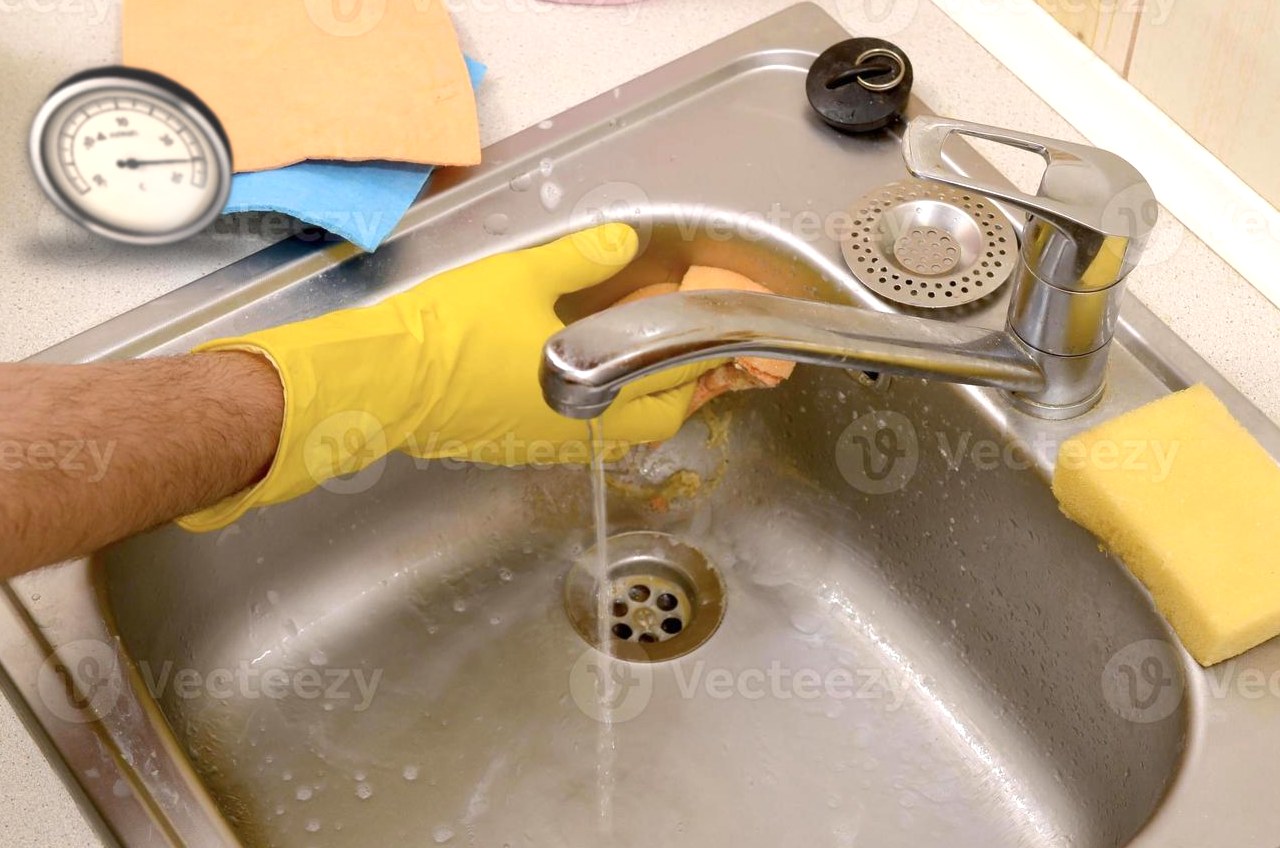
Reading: 40°C
